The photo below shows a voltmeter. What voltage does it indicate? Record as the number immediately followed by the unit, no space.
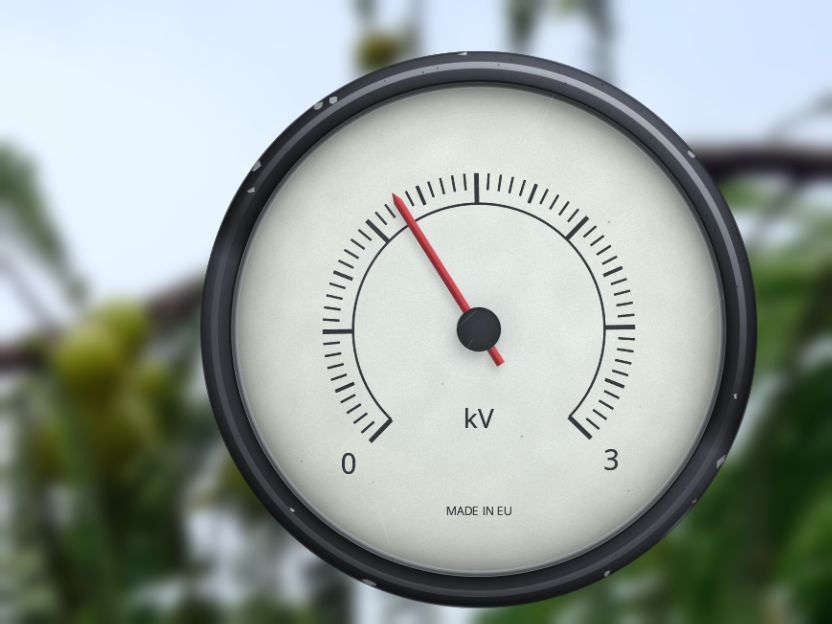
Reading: 1.15kV
